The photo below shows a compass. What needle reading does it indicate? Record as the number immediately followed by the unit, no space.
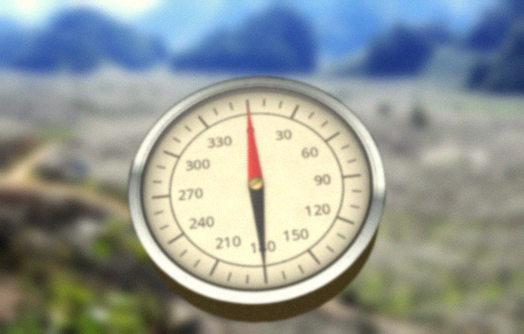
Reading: 0°
